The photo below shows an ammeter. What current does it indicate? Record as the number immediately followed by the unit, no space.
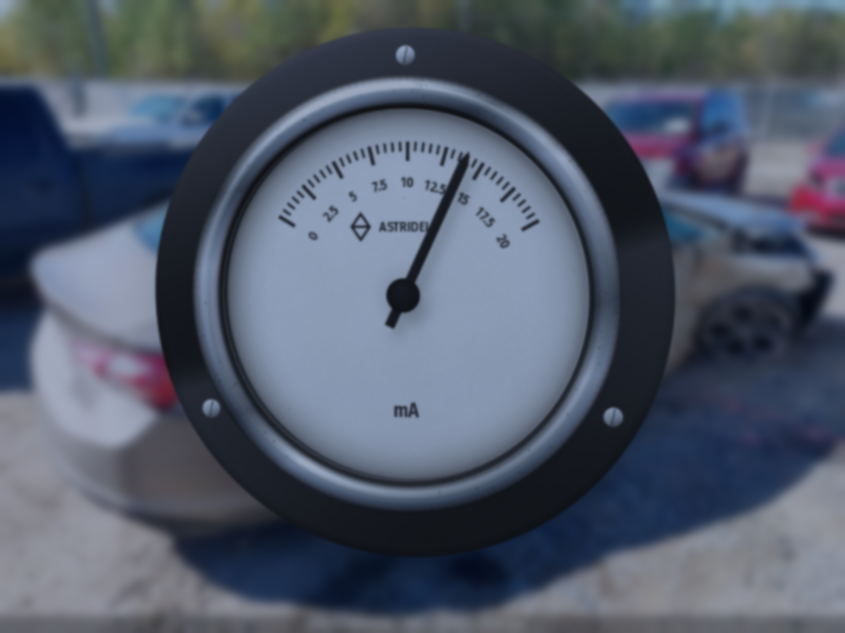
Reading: 14mA
